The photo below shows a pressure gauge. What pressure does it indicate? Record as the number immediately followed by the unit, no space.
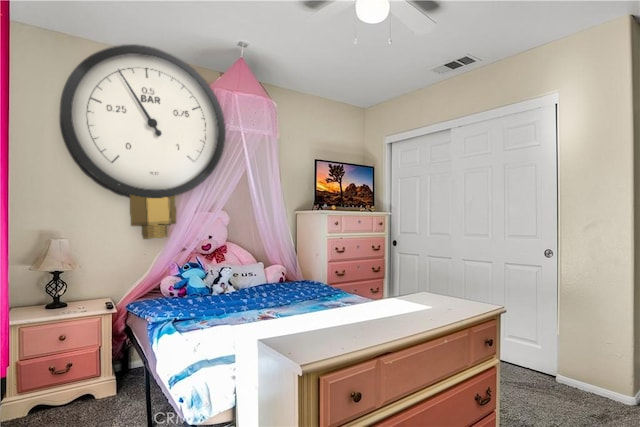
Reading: 0.4bar
